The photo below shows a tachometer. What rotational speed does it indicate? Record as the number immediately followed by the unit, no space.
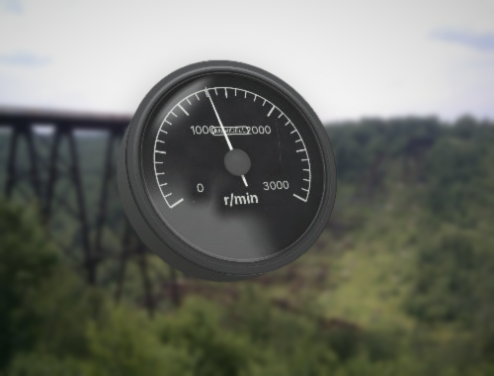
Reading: 1300rpm
